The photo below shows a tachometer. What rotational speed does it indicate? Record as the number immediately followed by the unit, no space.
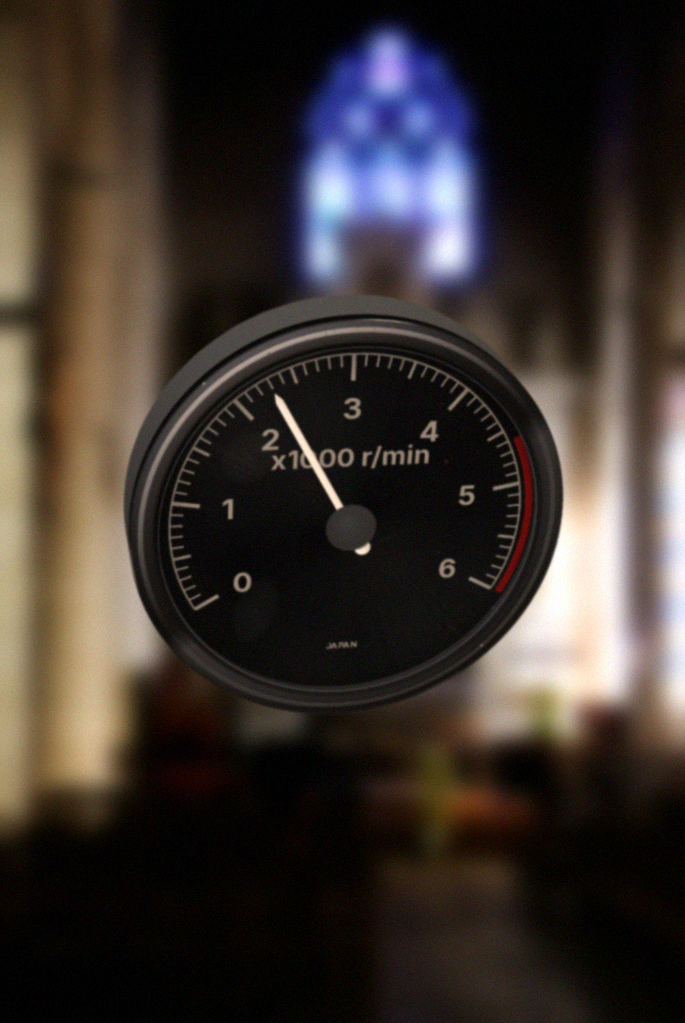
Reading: 2300rpm
